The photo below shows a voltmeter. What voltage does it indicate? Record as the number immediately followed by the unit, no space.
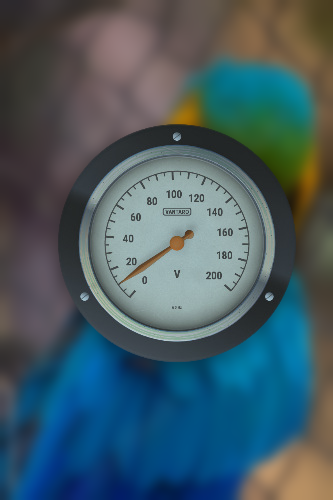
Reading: 10V
